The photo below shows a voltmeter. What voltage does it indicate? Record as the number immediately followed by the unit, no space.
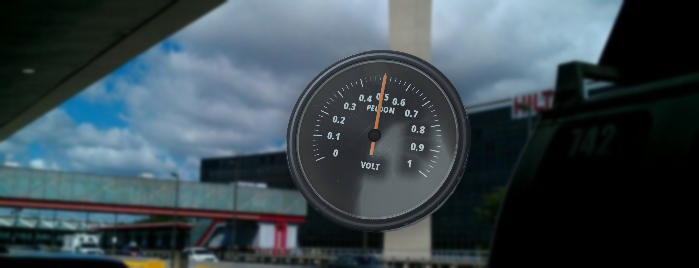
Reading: 0.5V
